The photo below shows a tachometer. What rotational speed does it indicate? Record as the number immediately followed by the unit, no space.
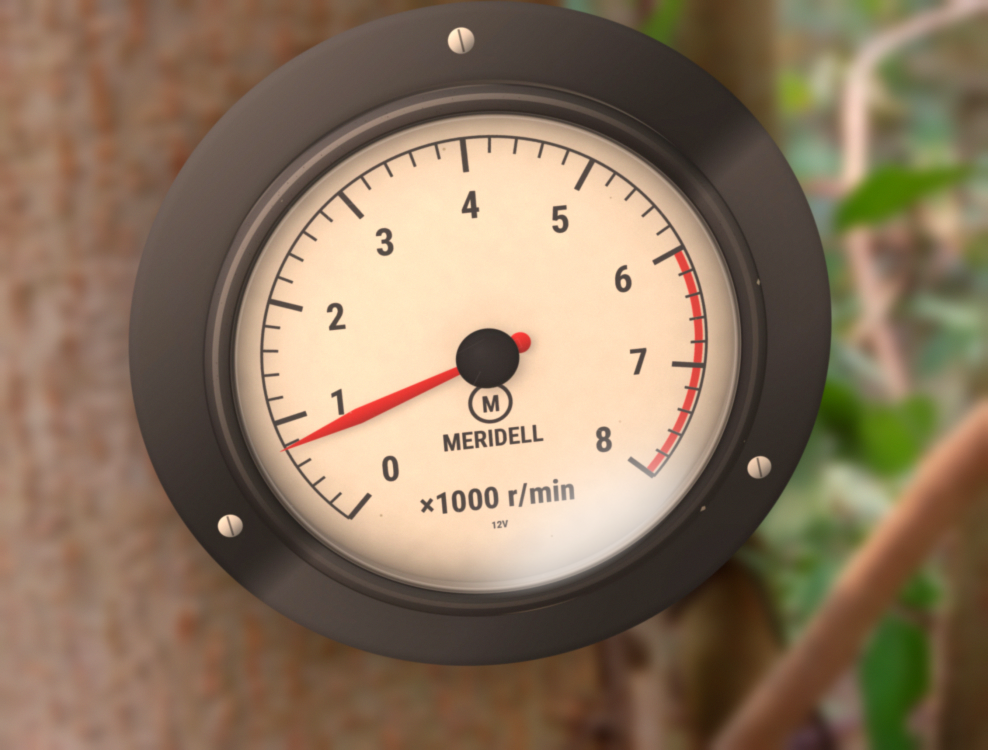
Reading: 800rpm
